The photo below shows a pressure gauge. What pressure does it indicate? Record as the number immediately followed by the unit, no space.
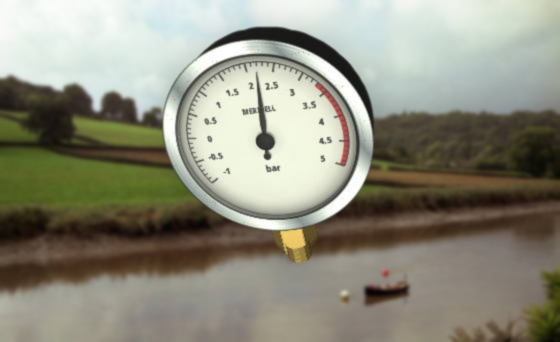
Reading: 2.2bar
